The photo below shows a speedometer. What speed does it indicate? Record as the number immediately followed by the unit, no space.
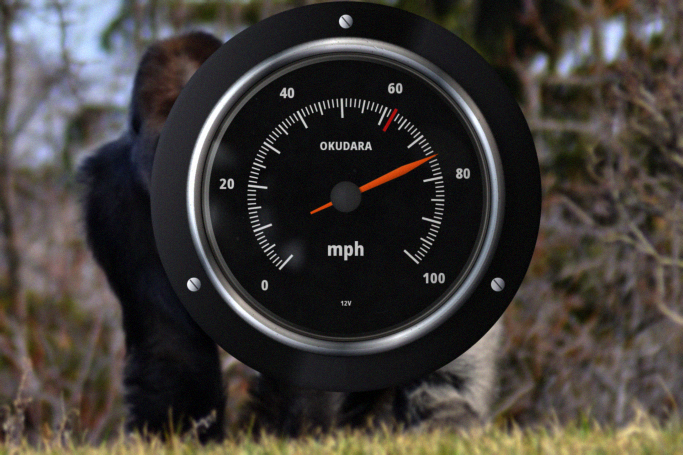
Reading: 75mph
